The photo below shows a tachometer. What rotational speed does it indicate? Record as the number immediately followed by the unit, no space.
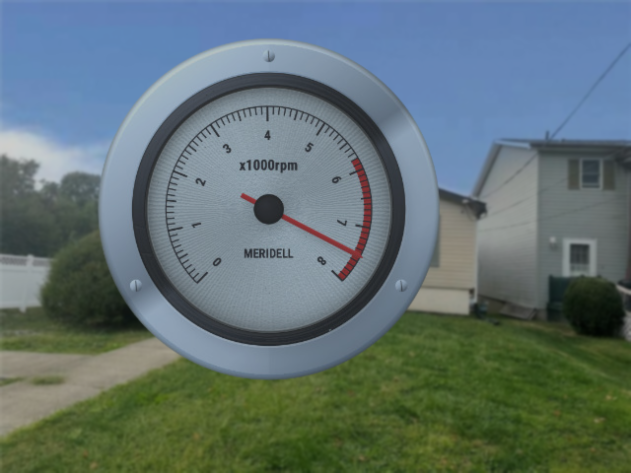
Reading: 7500rpm
